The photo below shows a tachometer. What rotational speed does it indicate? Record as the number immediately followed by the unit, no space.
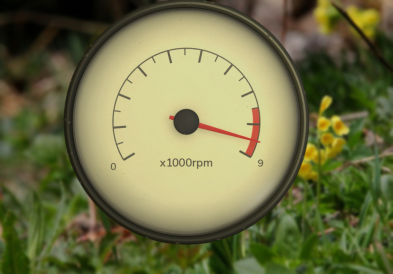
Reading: 8500rpm
